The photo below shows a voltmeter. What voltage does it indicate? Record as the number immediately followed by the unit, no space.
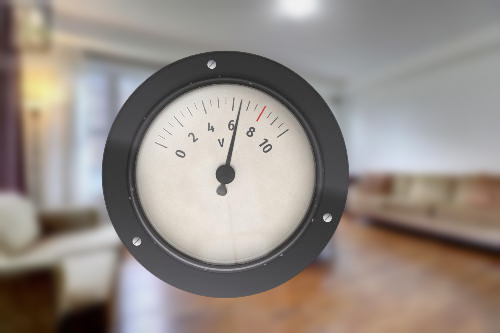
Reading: 6.5V
